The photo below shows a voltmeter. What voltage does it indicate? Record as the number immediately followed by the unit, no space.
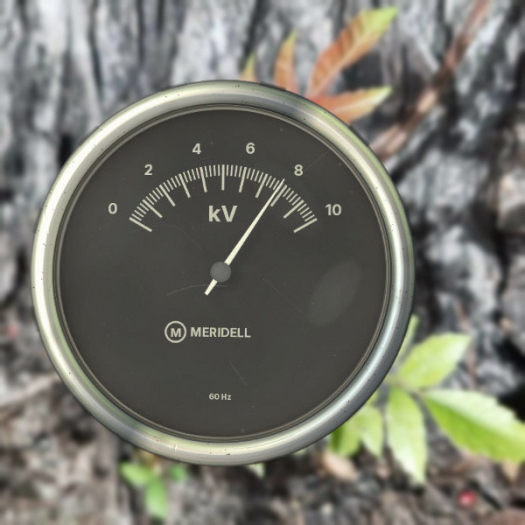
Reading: 7.8kV
